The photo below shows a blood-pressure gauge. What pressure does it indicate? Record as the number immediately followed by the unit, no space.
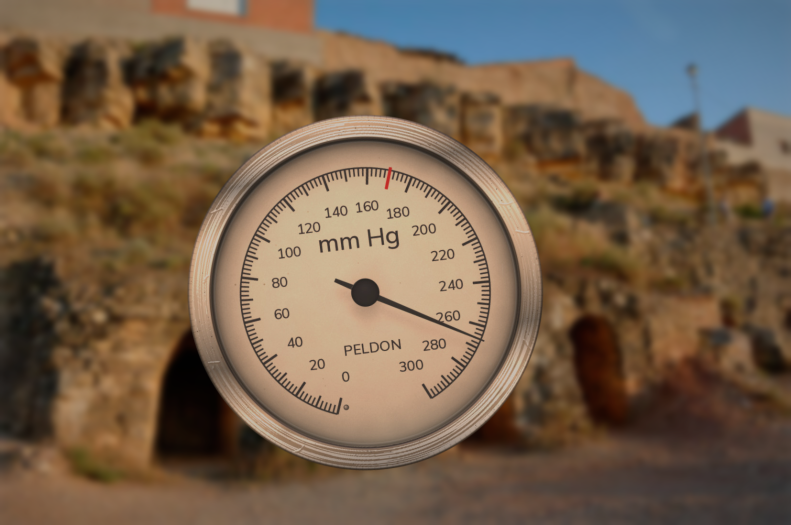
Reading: 266mmHg
